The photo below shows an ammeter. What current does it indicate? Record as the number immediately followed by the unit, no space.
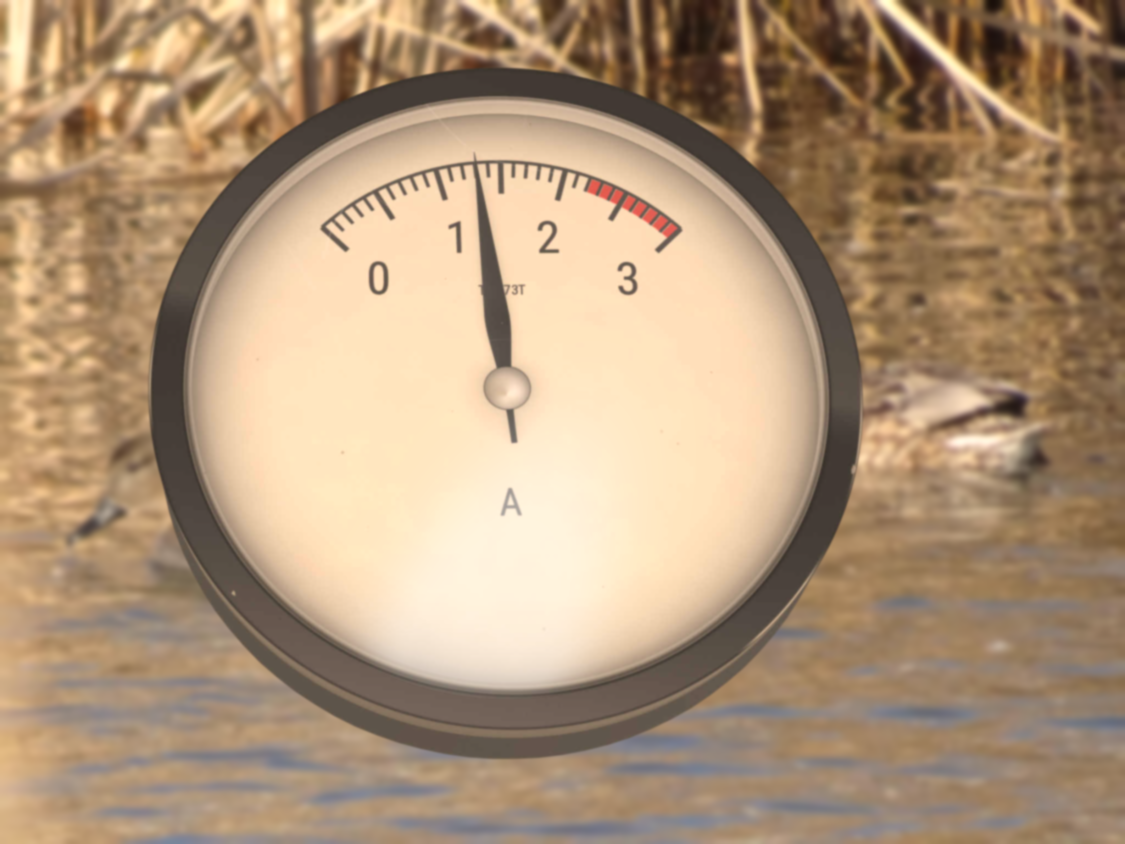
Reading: 1.3A
